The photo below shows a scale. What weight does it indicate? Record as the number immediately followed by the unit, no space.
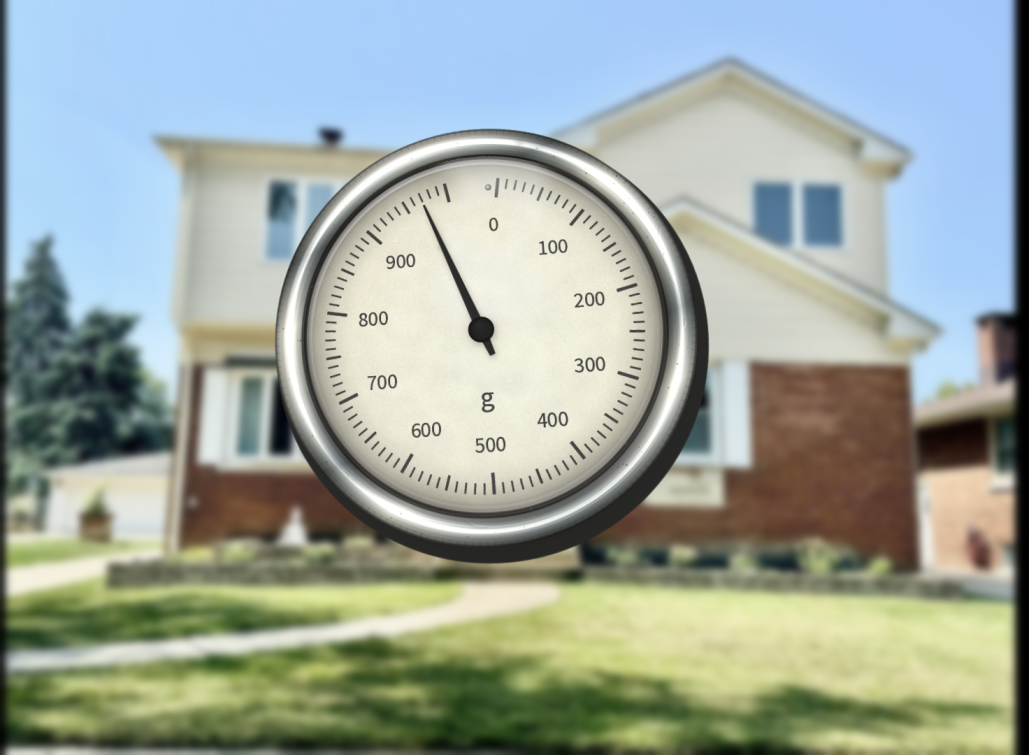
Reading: 970g
